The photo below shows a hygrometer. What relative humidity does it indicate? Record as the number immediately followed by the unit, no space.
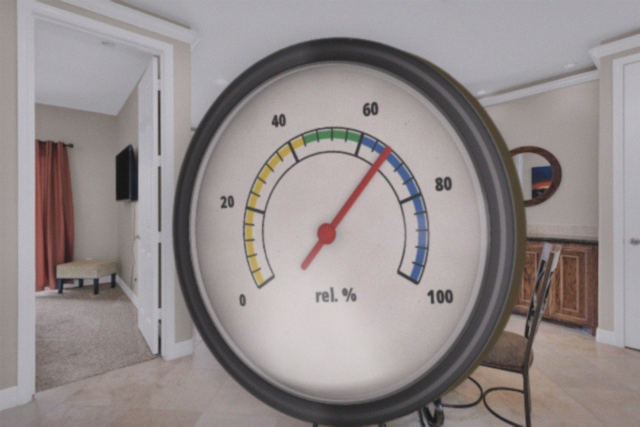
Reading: 68%
